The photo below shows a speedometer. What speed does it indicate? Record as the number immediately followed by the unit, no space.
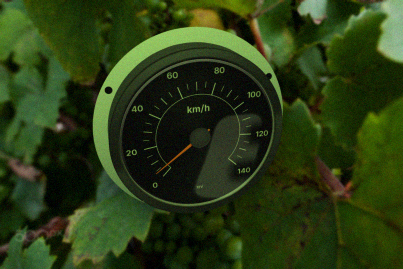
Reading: 5km/h
